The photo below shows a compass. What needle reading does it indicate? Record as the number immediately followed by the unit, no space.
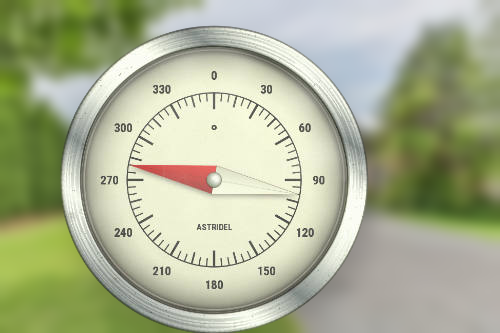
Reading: 280°
